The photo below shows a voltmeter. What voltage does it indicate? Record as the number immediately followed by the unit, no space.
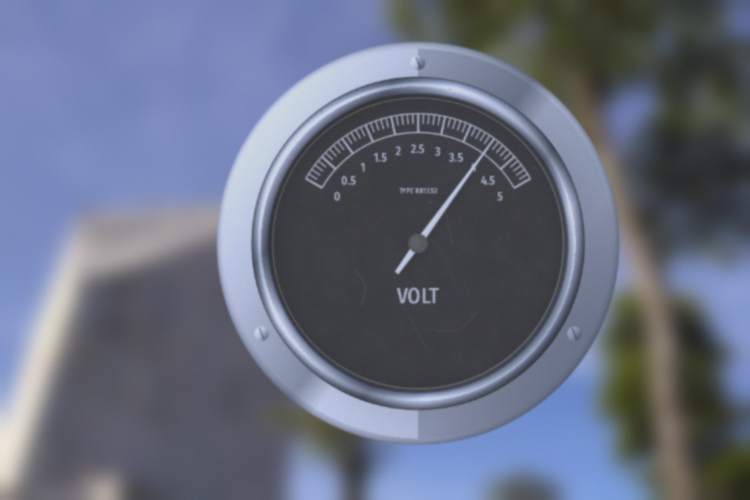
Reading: 4V
